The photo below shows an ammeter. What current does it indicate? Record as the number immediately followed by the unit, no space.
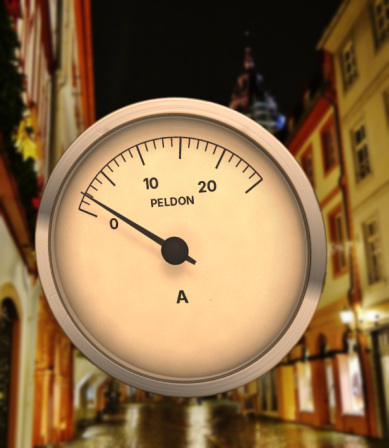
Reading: 2A
